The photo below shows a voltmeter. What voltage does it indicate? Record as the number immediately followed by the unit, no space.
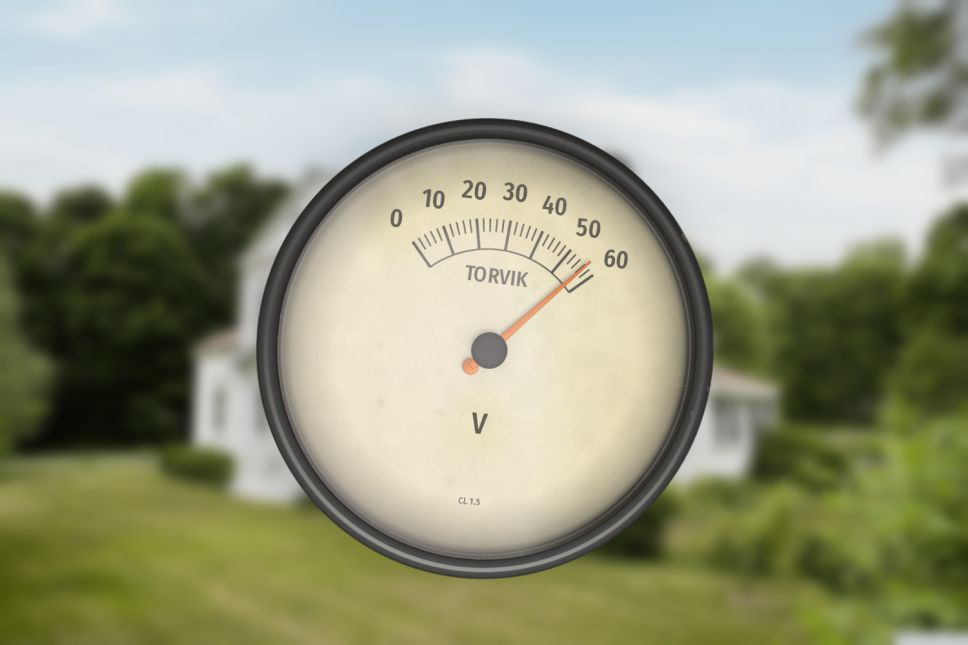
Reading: 56V
